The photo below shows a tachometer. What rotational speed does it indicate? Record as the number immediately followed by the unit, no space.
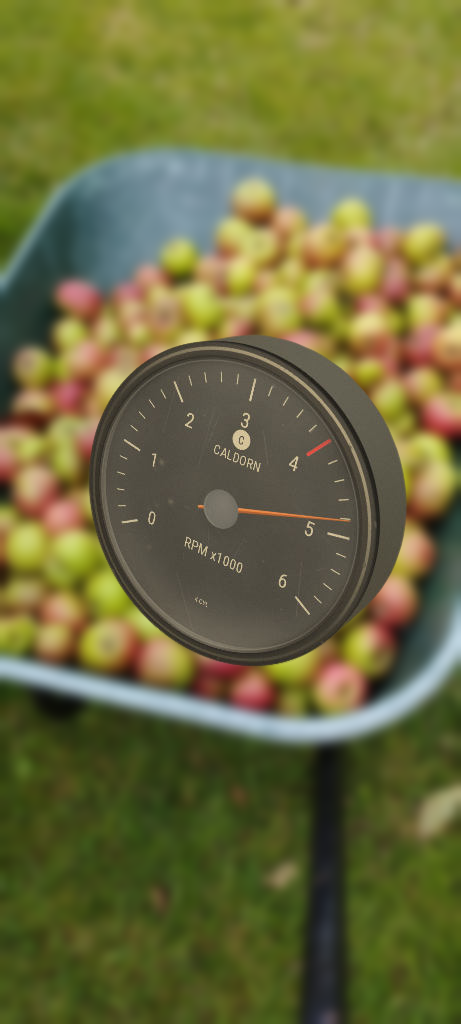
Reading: 4800rpm
